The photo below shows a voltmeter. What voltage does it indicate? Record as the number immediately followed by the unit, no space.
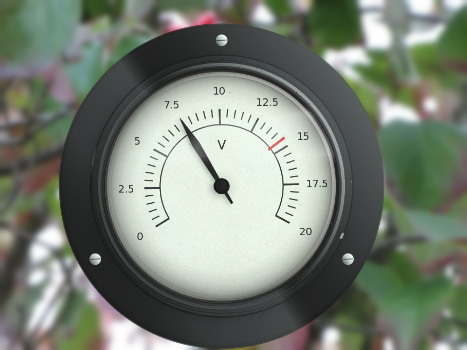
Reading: 7.5V
